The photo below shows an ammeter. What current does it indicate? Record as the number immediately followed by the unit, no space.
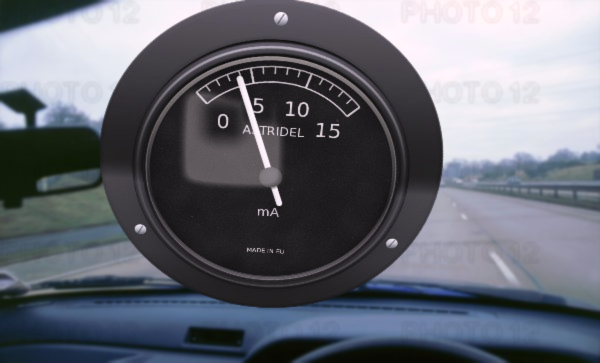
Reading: 4mA
